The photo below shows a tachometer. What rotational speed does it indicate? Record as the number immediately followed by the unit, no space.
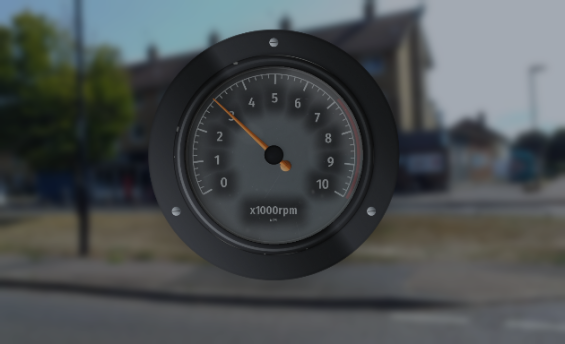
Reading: 3000rpm
